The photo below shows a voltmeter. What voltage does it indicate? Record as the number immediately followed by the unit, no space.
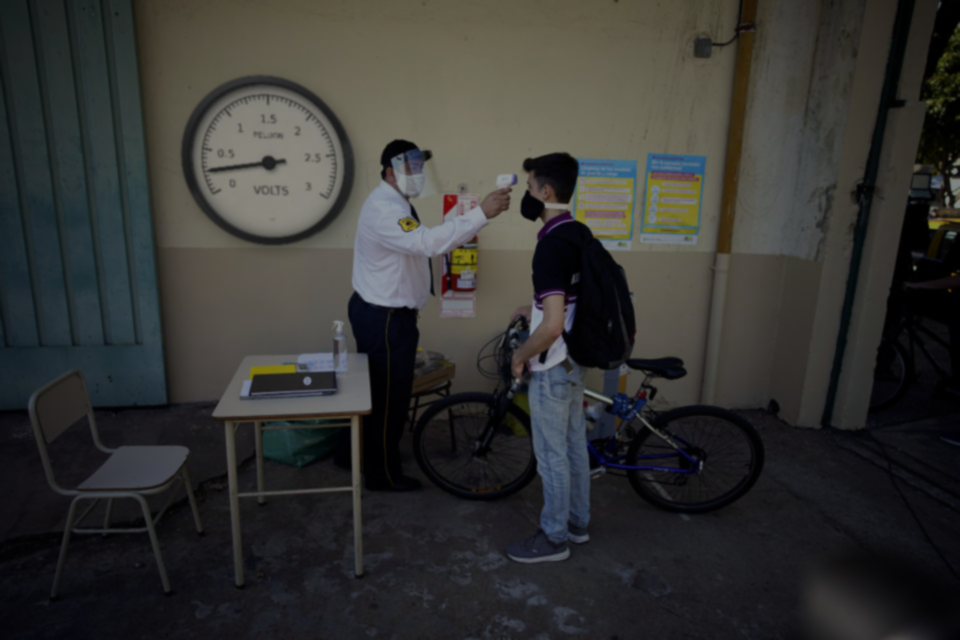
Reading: 0.25V
